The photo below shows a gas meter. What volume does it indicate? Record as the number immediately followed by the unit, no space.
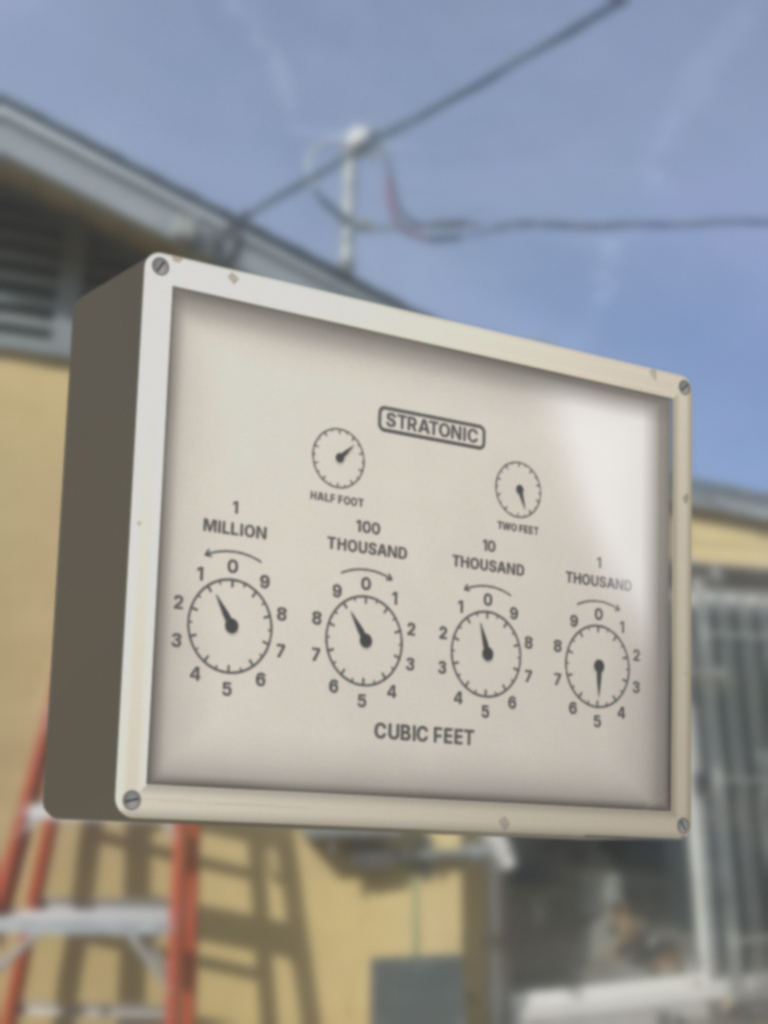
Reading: 90500ft³
